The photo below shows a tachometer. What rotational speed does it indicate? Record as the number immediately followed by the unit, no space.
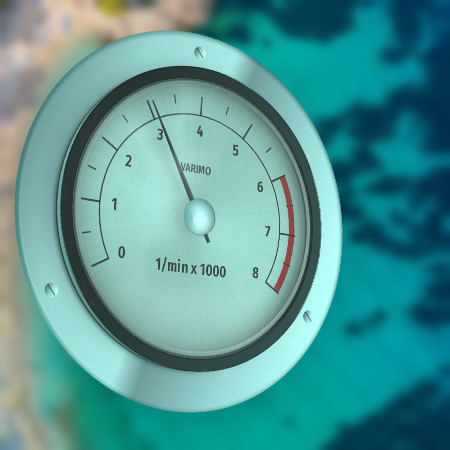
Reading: 3000rpm
